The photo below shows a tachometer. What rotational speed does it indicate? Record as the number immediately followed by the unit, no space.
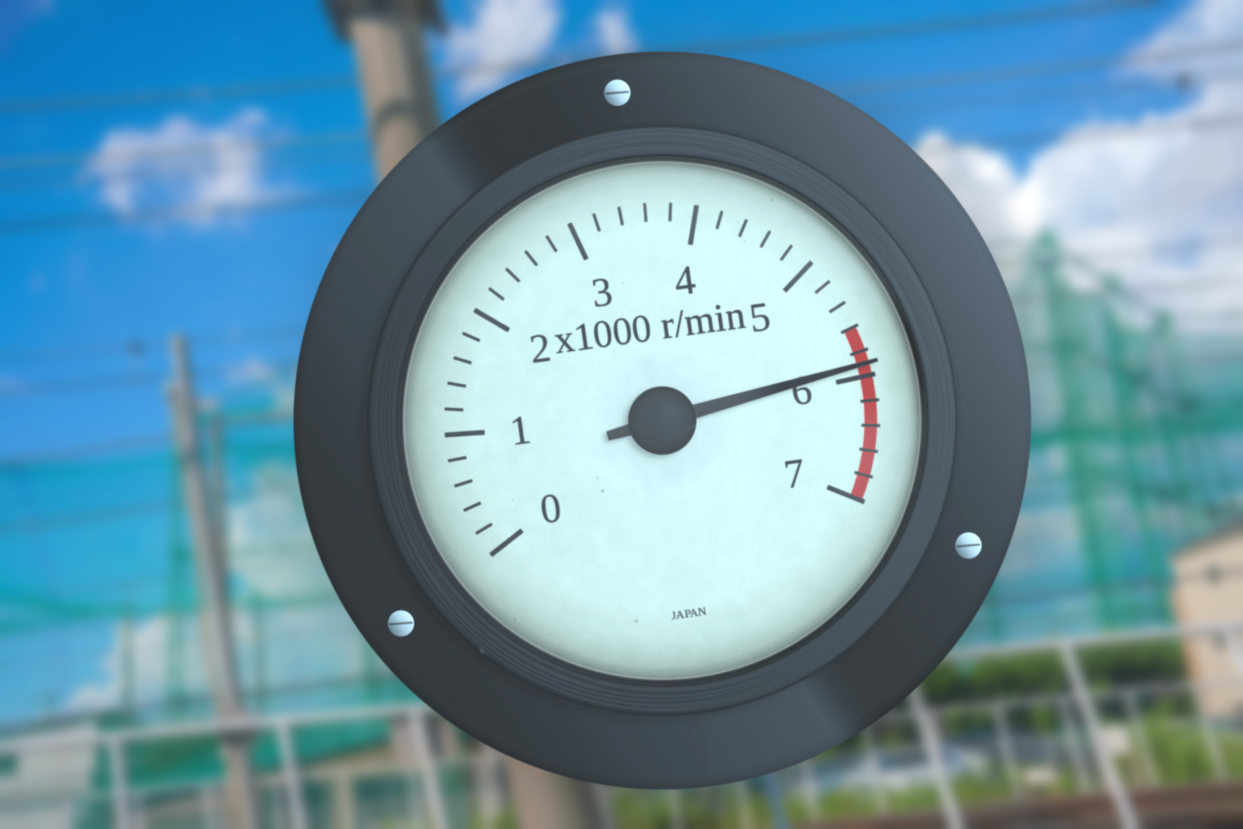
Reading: 5900rpm
